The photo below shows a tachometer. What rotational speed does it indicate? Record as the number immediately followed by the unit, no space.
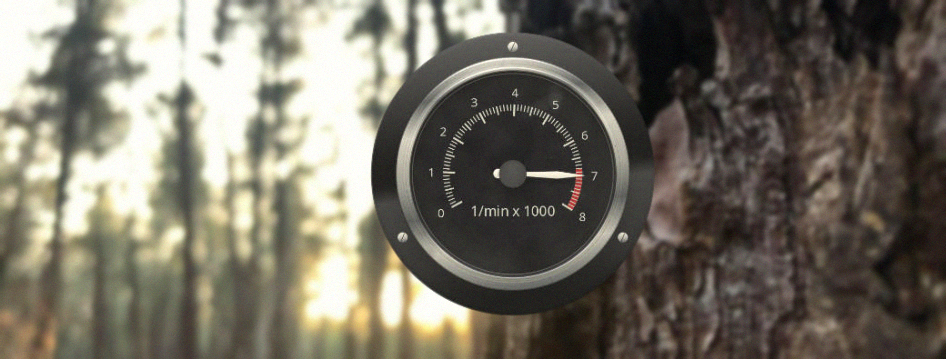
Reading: 7000rpm
